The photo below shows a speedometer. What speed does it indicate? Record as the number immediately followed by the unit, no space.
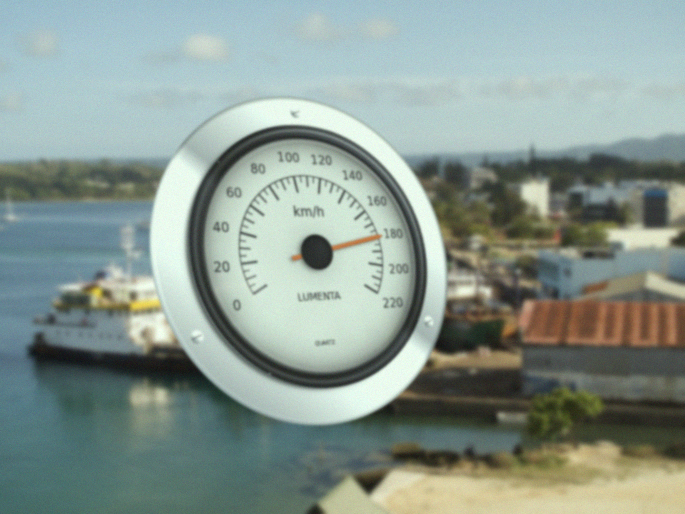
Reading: 180km/h
